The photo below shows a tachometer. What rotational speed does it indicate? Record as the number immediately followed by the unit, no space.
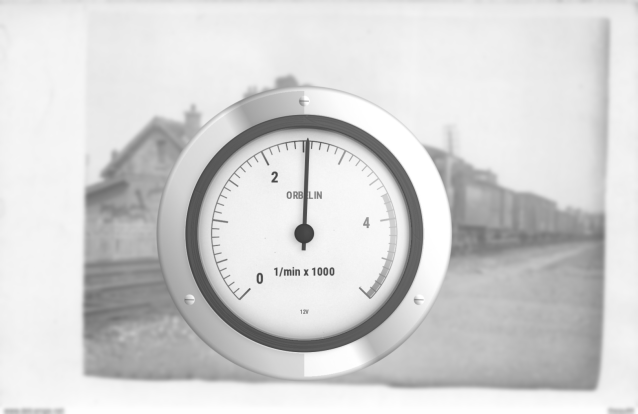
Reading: 2550rpm
